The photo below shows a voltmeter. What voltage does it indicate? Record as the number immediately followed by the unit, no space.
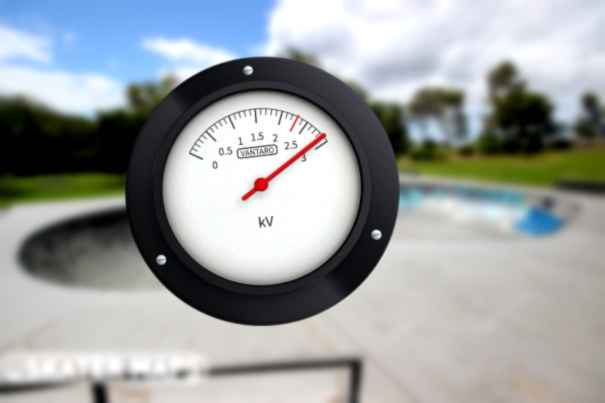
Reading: 2.9kV
